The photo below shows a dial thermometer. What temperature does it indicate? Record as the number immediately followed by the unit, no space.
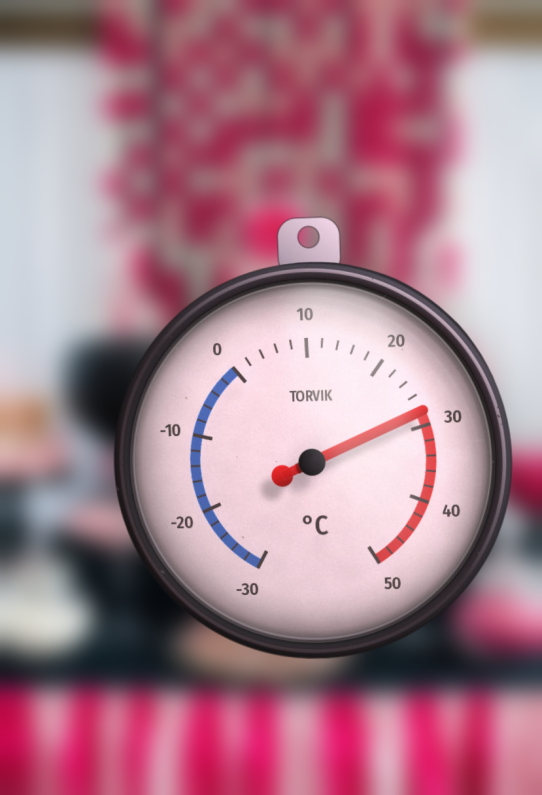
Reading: 28°C
